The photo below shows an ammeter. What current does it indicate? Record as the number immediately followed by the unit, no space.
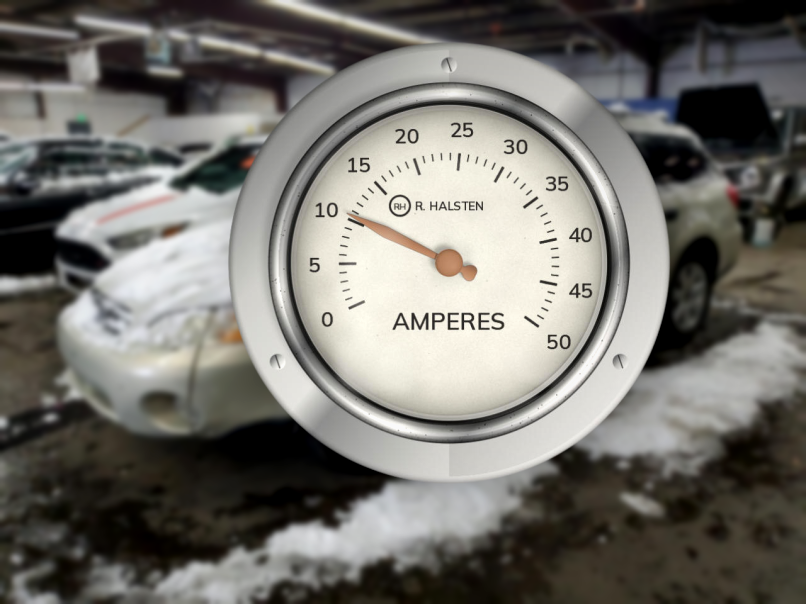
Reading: 10.5A
